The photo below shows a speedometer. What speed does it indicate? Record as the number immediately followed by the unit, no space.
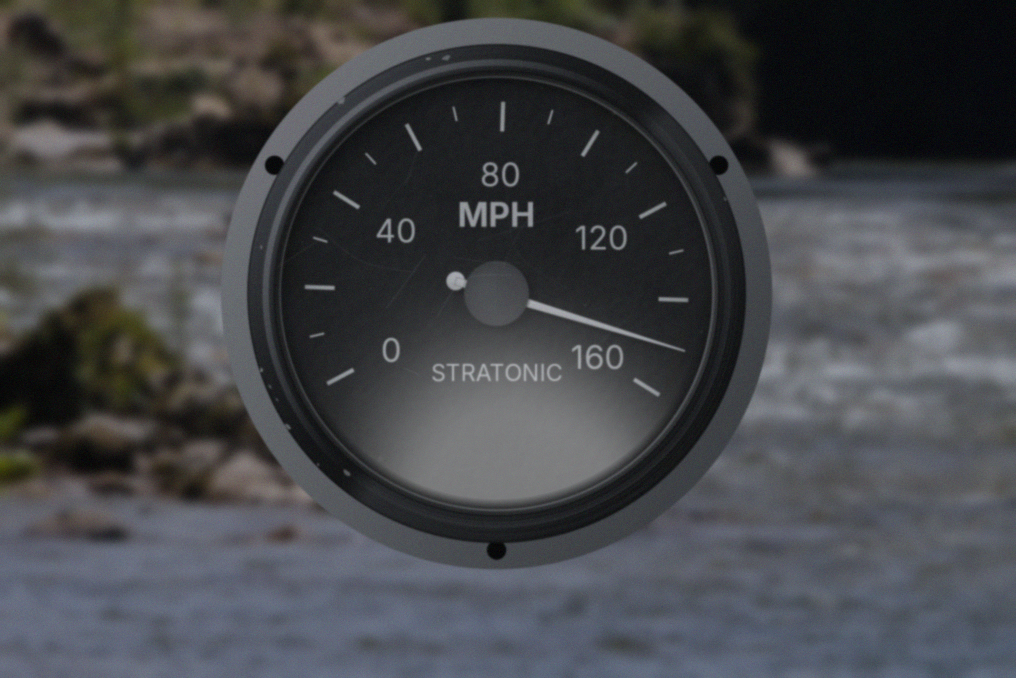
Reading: 150mph
